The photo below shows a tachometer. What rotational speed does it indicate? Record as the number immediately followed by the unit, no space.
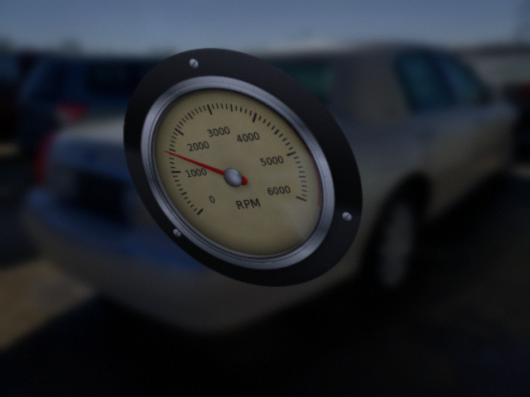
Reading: 1500rpm
